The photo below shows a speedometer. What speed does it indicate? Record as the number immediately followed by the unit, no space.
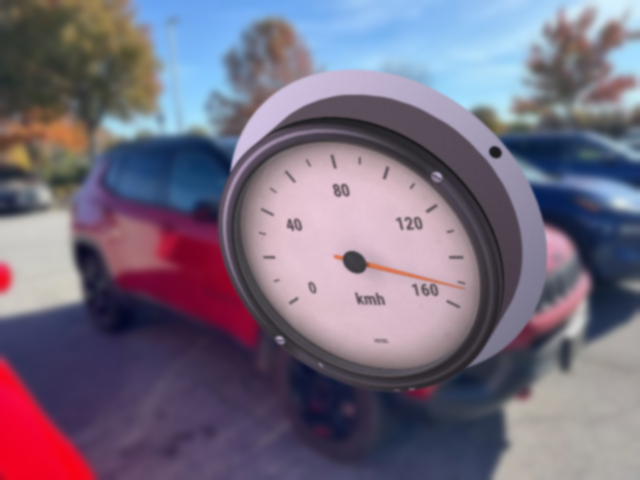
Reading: 150km/h
